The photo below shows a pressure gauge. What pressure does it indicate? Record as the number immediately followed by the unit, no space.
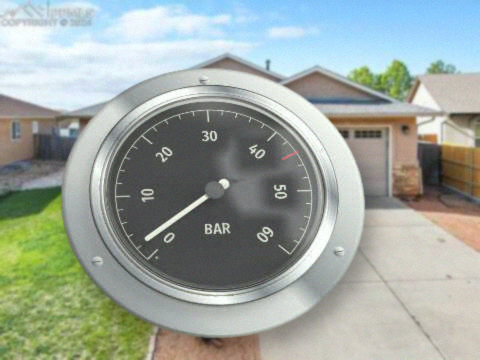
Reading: 2bar
